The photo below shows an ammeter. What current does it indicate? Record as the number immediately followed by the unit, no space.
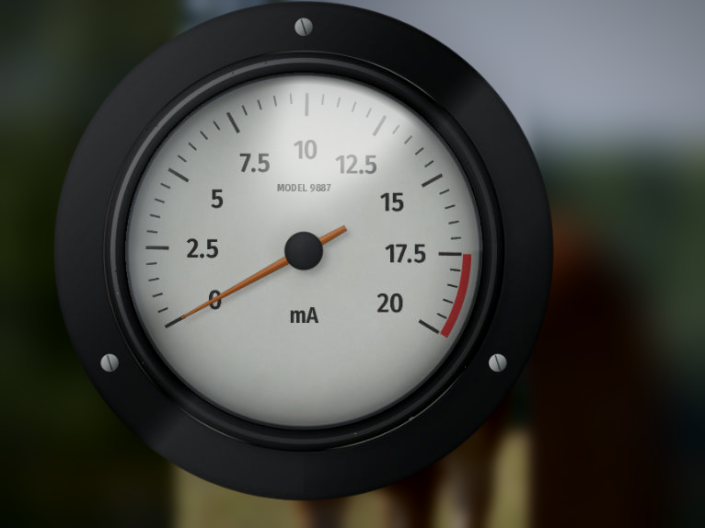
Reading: 0mA
